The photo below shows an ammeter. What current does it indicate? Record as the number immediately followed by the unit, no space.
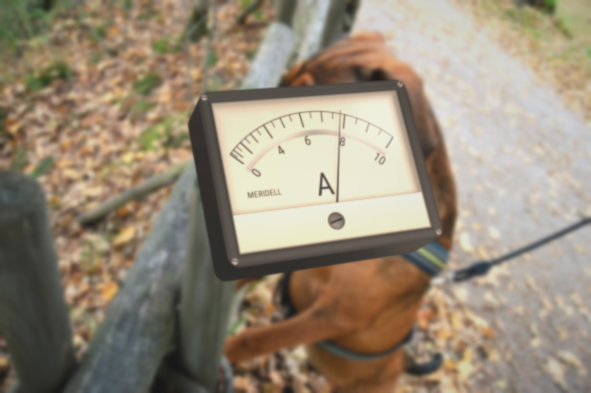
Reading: 7.75A
